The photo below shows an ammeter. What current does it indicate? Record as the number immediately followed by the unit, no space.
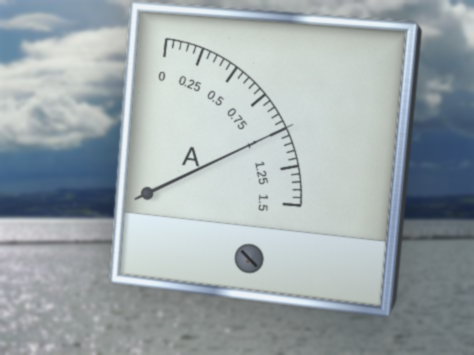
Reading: 1A
